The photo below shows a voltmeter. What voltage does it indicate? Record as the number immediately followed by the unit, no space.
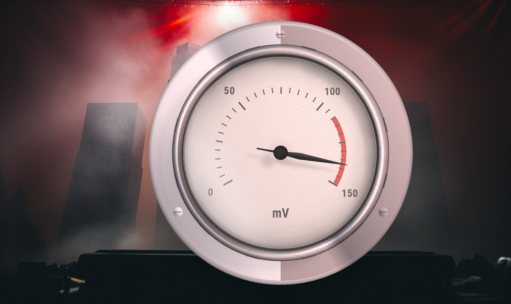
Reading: 137.5mV
